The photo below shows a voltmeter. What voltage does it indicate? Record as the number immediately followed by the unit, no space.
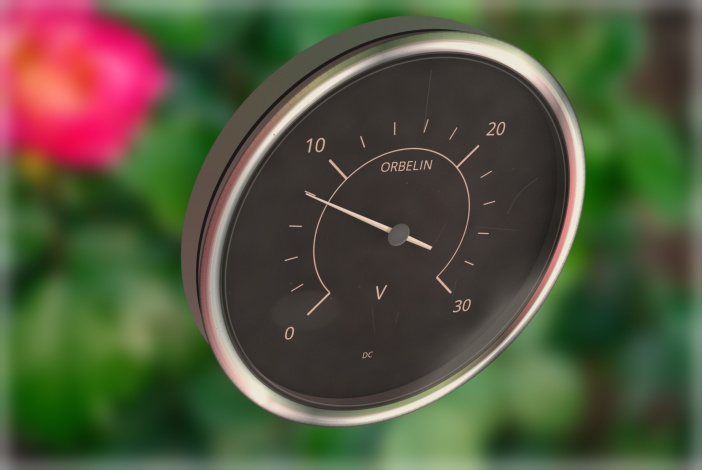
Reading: 8V
